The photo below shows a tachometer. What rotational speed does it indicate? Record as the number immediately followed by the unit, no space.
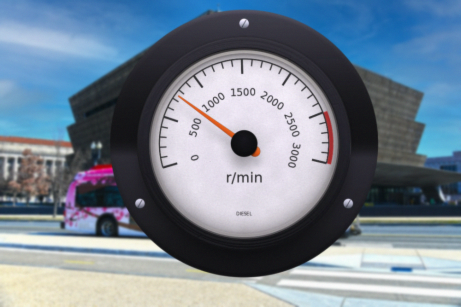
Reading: 750rpm
